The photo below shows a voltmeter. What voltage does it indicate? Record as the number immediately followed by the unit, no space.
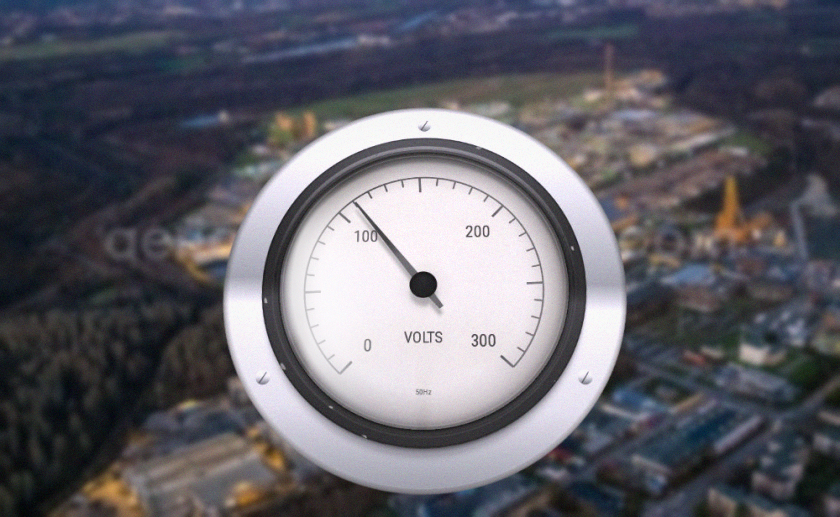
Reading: 110V
